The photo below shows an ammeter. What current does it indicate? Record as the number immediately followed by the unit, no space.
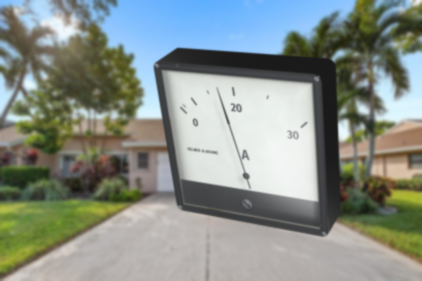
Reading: 17.5A
